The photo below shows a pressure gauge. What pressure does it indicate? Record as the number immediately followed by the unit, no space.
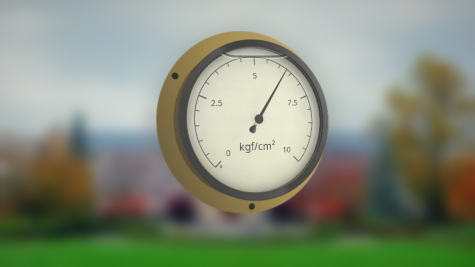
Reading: 6.25kg/cm²
